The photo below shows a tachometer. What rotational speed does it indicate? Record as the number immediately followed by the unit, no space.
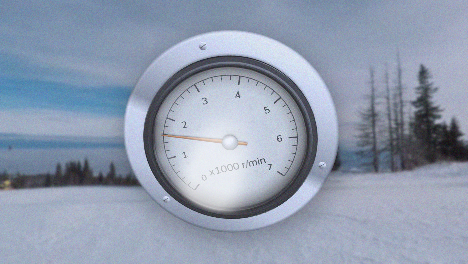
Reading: 1600rpm
